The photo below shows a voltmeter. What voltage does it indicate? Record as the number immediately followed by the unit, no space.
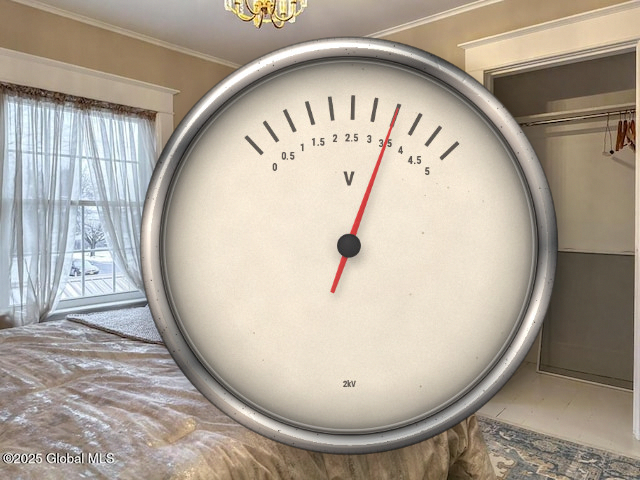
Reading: 3.5V
